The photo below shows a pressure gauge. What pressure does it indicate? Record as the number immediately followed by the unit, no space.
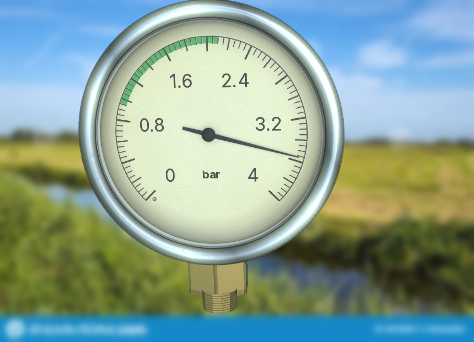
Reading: 3.55bar
